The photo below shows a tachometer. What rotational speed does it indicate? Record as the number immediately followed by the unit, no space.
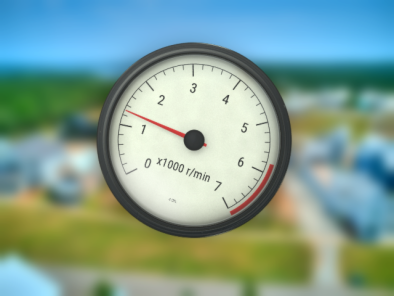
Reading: 1300rpm
